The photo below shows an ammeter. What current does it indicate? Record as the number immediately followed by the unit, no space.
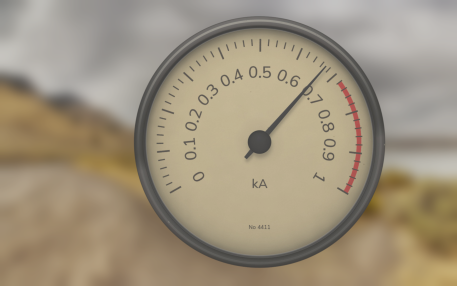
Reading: 0.67kA
